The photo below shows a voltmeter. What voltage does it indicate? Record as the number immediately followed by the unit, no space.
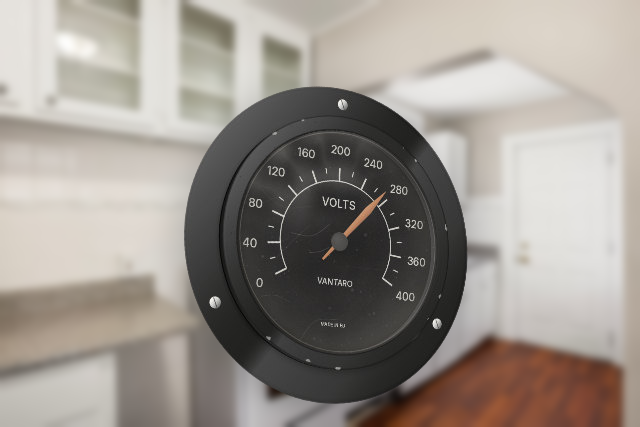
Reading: 270V
